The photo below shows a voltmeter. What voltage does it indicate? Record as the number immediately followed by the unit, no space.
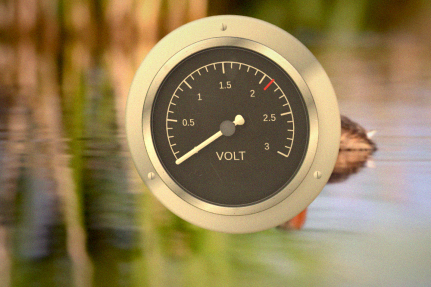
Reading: 0V
